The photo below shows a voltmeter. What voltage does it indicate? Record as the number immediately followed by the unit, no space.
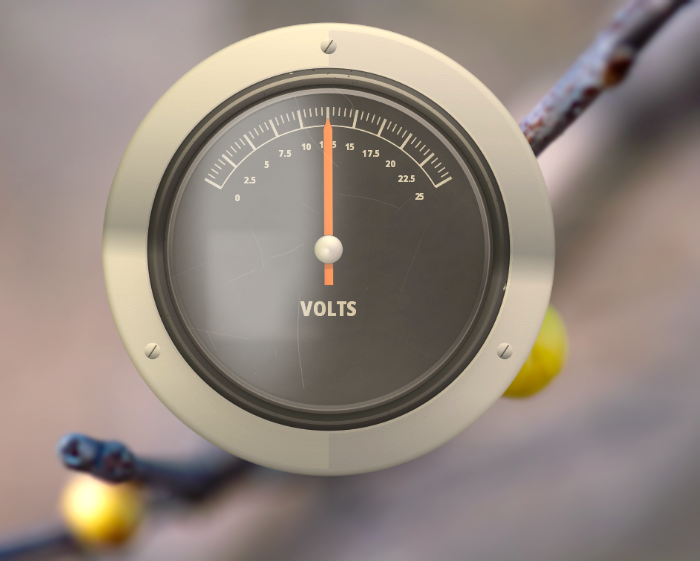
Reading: 12.5V
